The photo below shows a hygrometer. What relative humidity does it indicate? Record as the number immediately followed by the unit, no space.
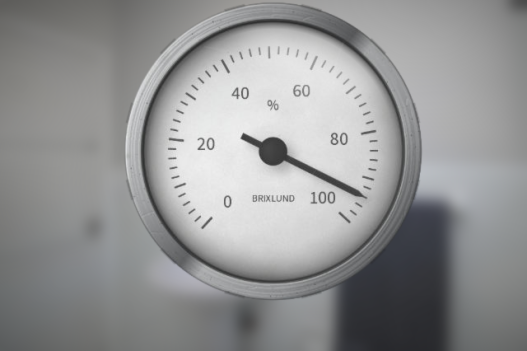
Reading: 94%
